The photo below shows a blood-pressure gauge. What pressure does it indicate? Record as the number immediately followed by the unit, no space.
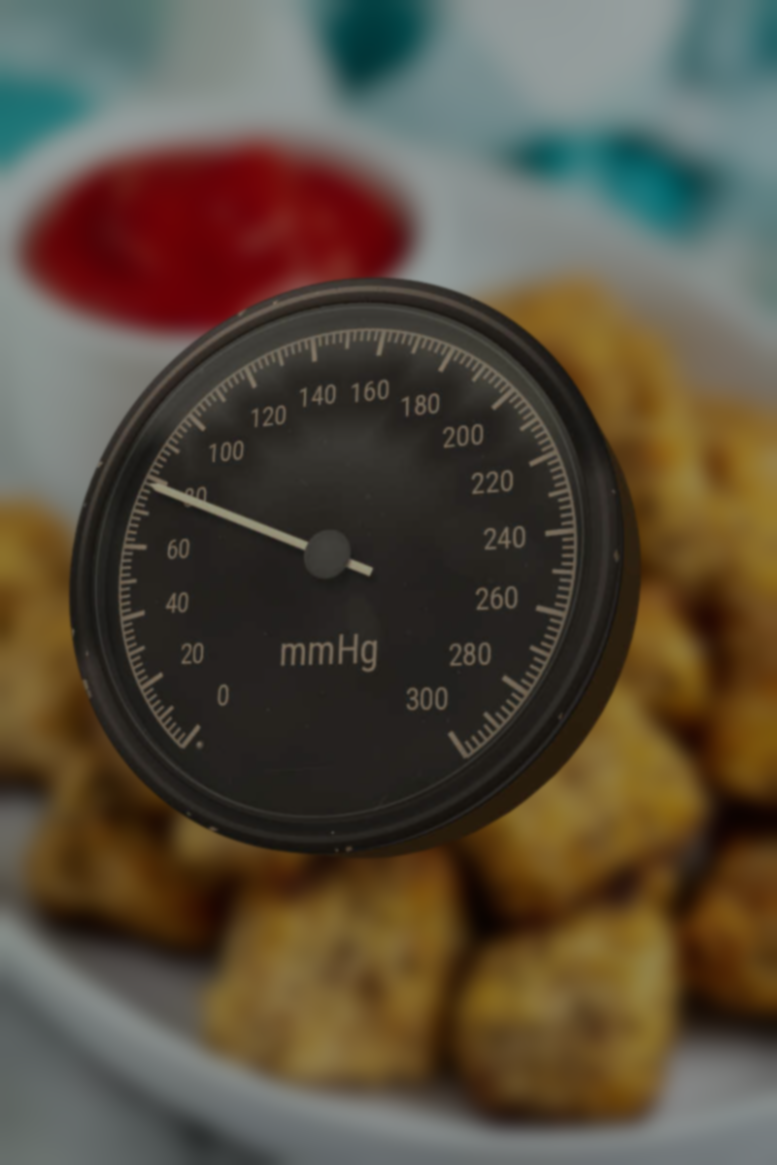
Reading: 78mmHg
